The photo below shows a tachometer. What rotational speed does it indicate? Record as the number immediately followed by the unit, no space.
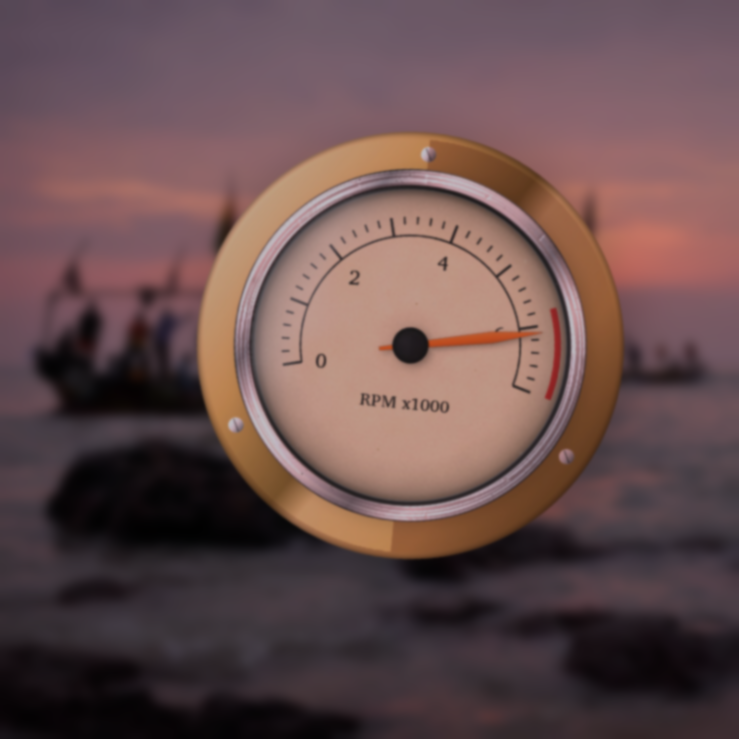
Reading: 6100rpm
